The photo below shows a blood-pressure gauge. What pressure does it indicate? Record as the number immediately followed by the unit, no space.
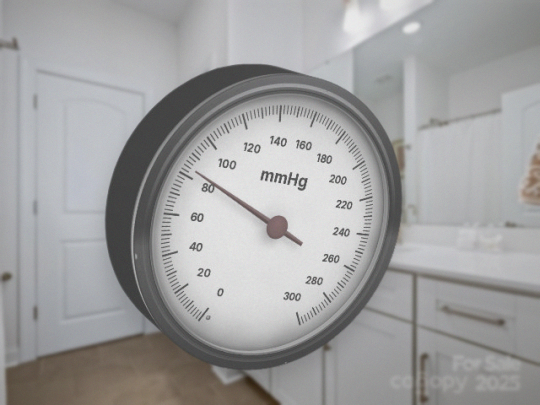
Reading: 84mmHg
